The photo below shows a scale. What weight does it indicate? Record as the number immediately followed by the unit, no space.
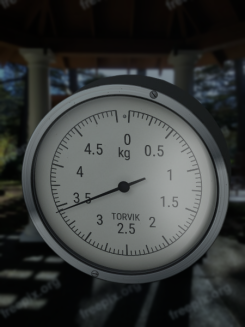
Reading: 3.45kg
